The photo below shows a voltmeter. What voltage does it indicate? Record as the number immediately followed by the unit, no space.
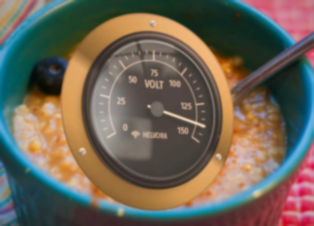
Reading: 140V
